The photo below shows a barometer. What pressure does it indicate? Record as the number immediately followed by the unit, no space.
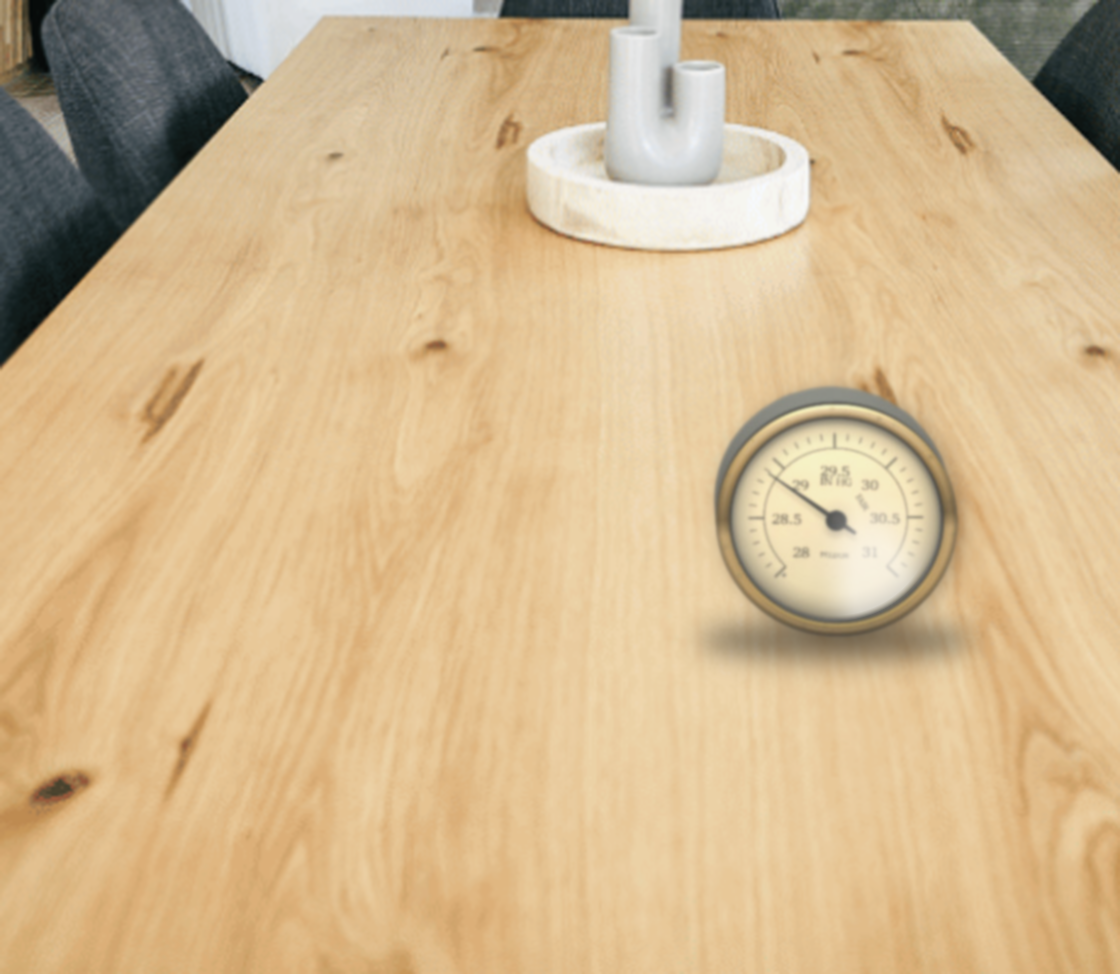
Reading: 28.9inHg
